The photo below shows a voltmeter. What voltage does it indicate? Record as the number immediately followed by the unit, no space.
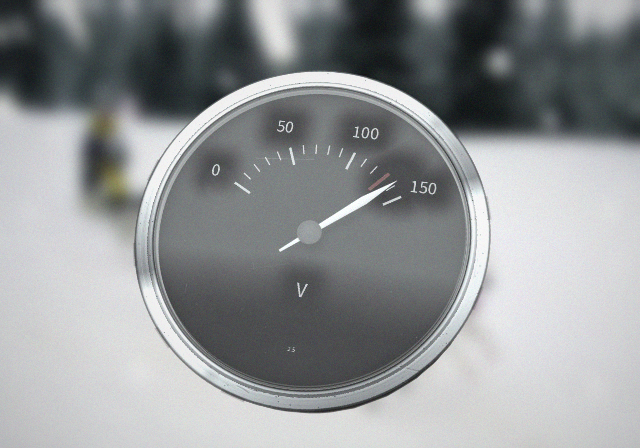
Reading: 140V
